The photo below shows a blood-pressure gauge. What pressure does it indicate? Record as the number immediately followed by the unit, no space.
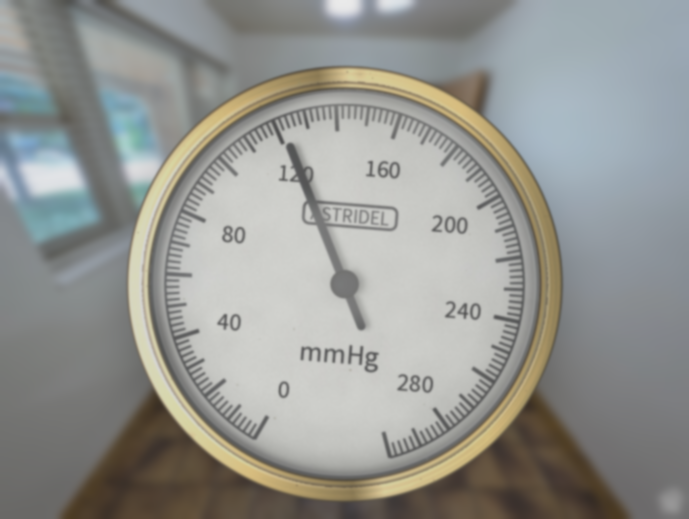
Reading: 122mmHg
